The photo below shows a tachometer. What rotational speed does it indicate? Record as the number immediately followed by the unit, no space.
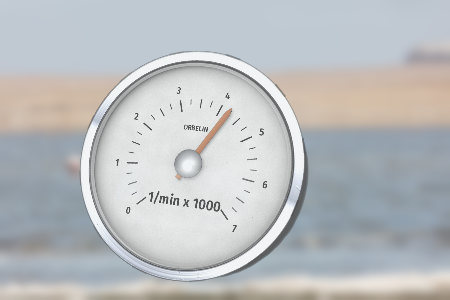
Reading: 4250rpm
